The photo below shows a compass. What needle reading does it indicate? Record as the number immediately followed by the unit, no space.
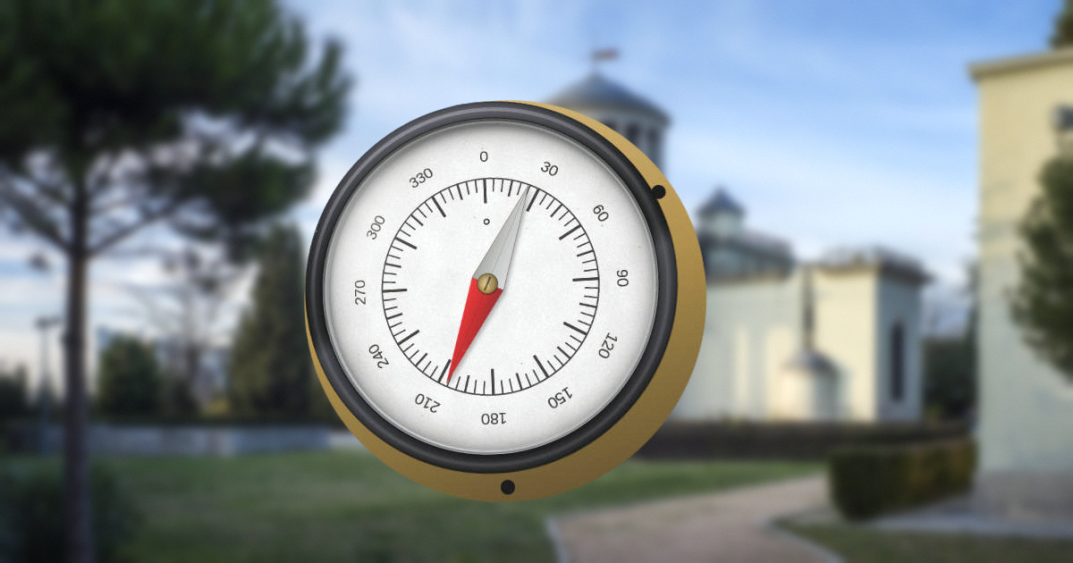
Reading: 205°
